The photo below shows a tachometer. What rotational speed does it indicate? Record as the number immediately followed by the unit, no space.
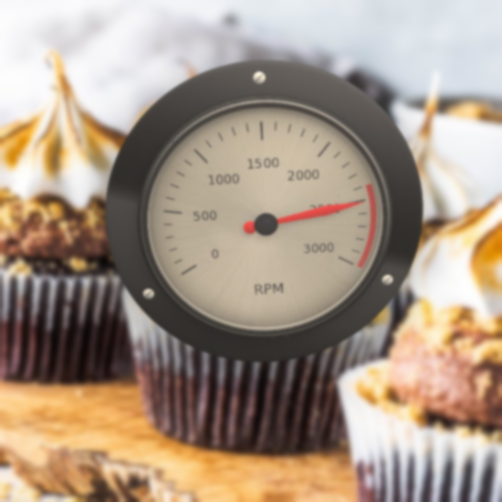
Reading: 2500rpm
